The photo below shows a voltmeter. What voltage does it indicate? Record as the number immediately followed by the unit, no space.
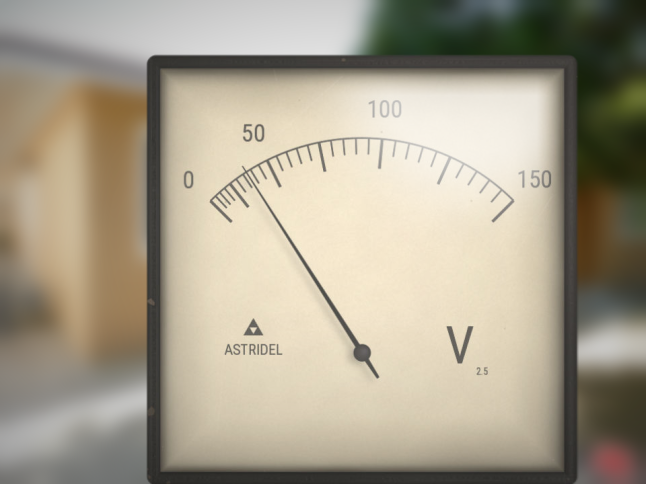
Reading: 37.5V
